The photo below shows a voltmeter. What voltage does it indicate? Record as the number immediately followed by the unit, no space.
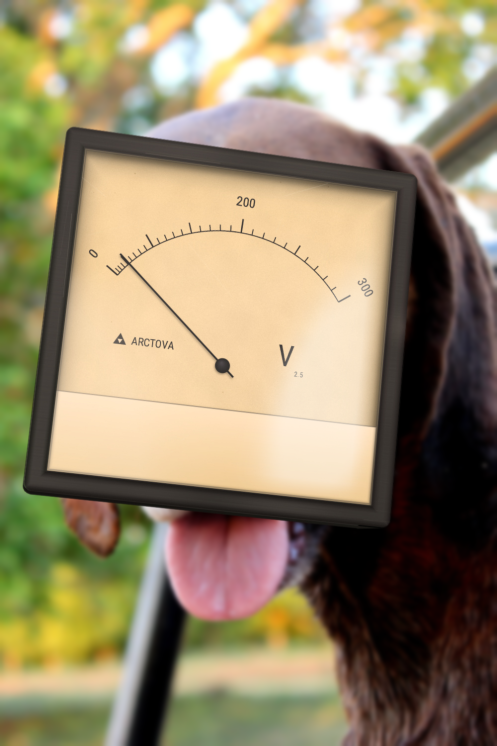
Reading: 50V
